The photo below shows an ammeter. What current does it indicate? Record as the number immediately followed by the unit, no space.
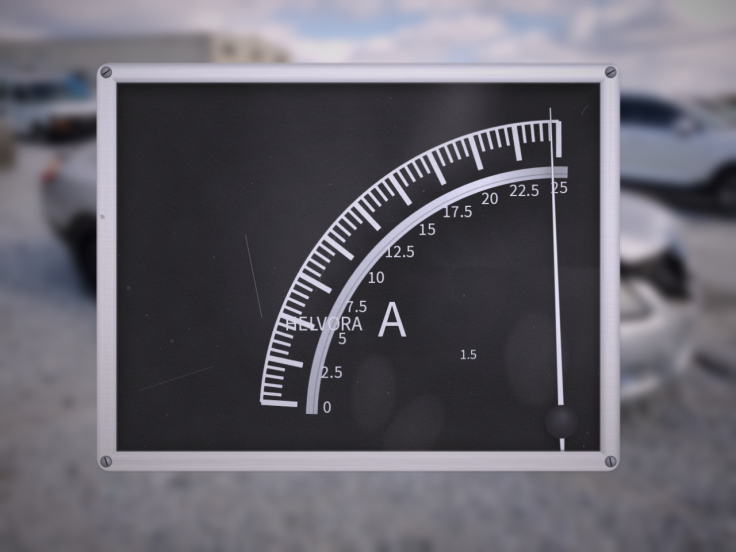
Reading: 24.5A
